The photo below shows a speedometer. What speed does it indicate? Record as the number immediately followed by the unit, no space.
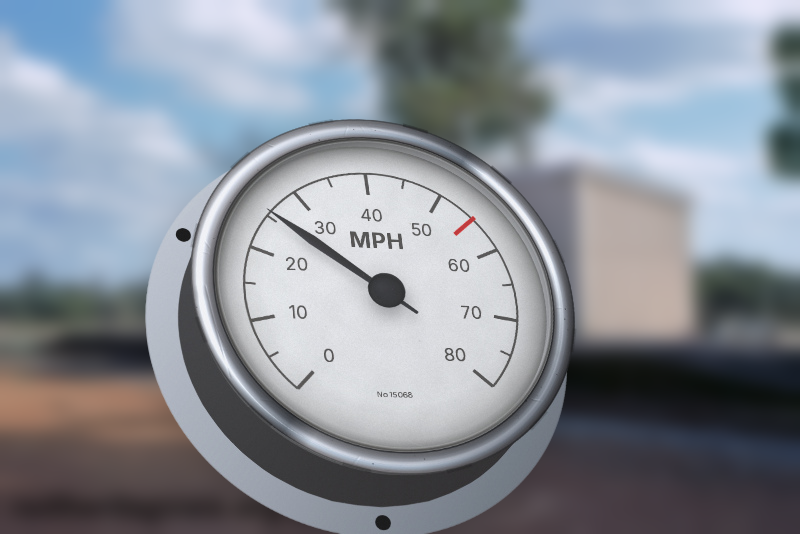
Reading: 25mph
